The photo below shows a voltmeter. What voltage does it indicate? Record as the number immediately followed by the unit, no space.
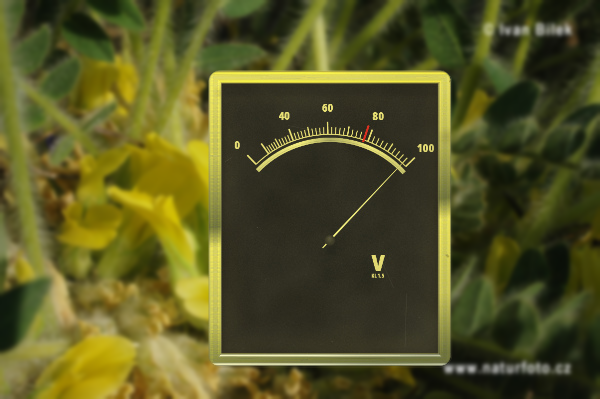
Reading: 98V
